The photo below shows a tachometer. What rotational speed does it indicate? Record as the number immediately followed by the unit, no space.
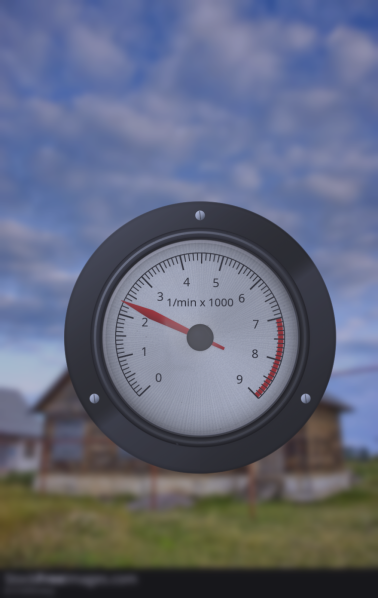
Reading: 2300rpm
